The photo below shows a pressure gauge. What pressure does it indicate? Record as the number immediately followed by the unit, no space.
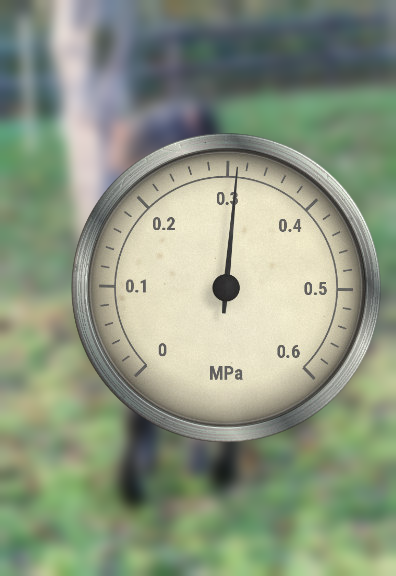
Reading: 0.31MPa
